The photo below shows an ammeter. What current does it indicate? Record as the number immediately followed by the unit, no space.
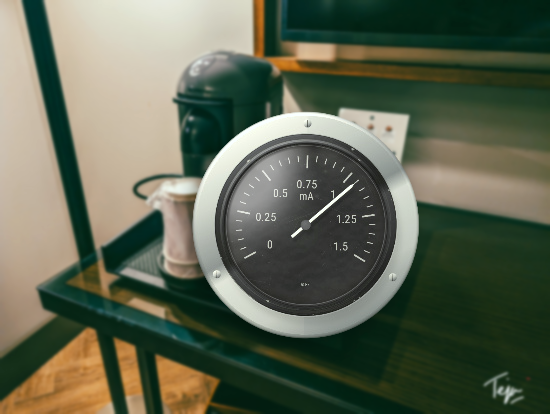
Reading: 1.05mA
